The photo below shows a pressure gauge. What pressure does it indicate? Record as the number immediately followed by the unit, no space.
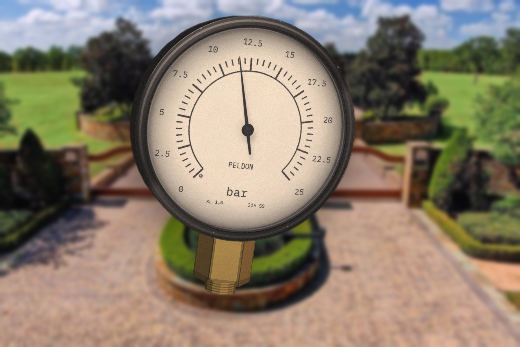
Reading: 11.5bar
